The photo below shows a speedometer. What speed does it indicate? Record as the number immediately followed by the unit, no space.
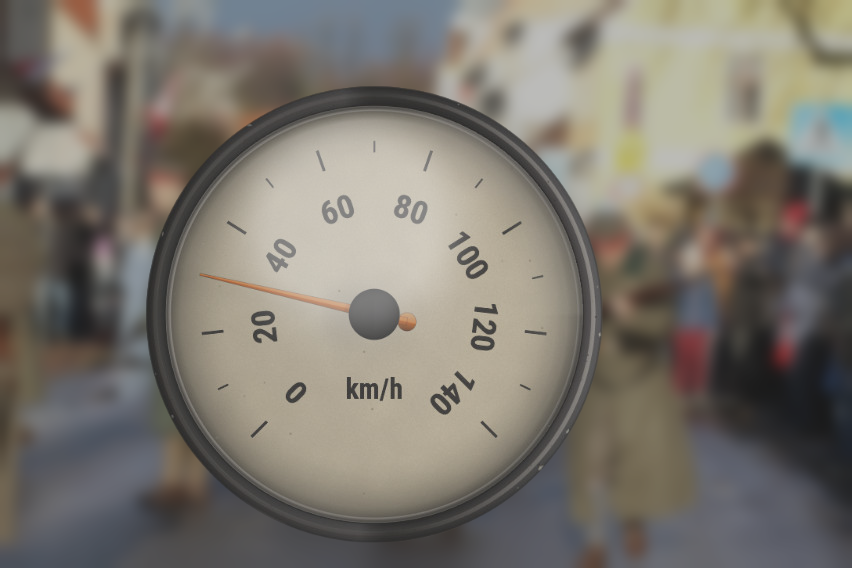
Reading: 30km/h
